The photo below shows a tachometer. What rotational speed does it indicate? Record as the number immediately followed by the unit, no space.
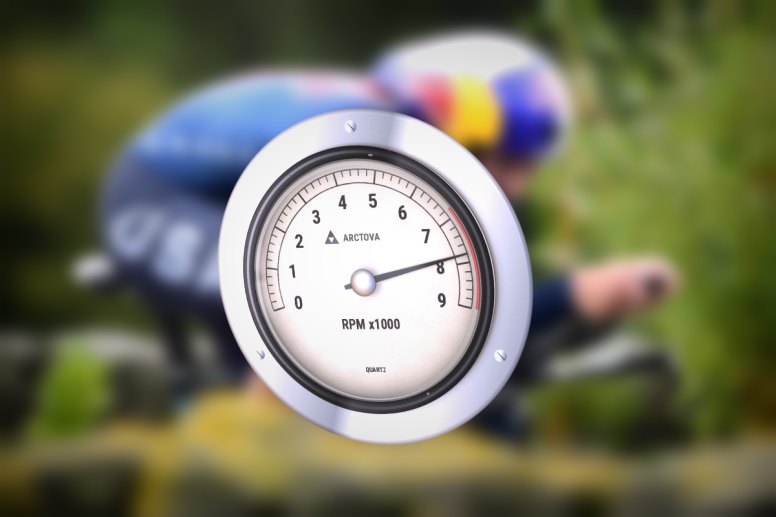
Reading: 7800rpm
